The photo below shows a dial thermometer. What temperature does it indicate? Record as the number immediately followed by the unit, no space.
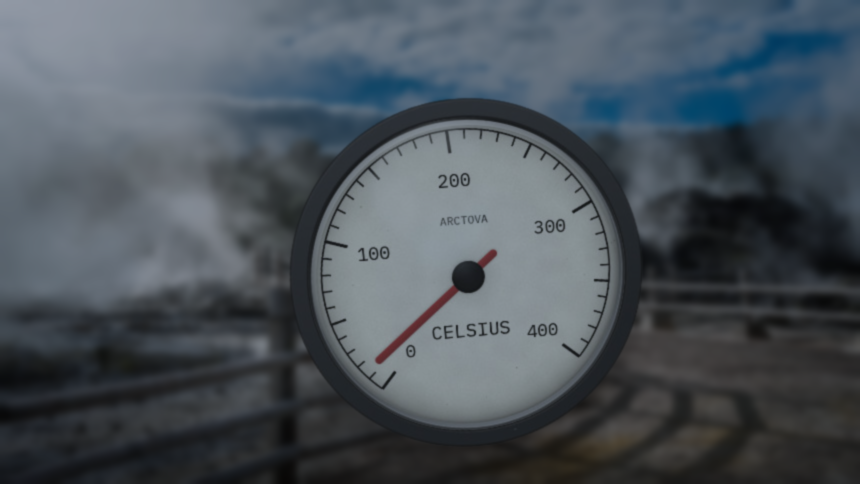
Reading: 15°C
